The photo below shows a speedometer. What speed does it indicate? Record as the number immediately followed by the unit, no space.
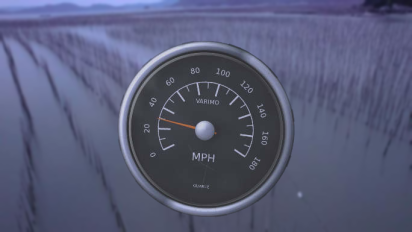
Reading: 30mph
